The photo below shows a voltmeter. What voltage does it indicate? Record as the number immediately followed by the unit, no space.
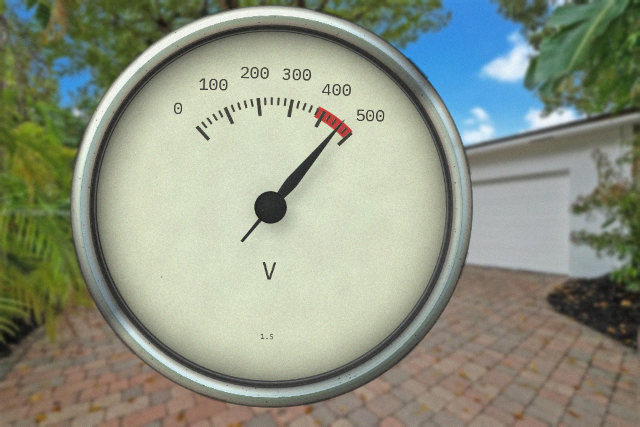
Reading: 460V
